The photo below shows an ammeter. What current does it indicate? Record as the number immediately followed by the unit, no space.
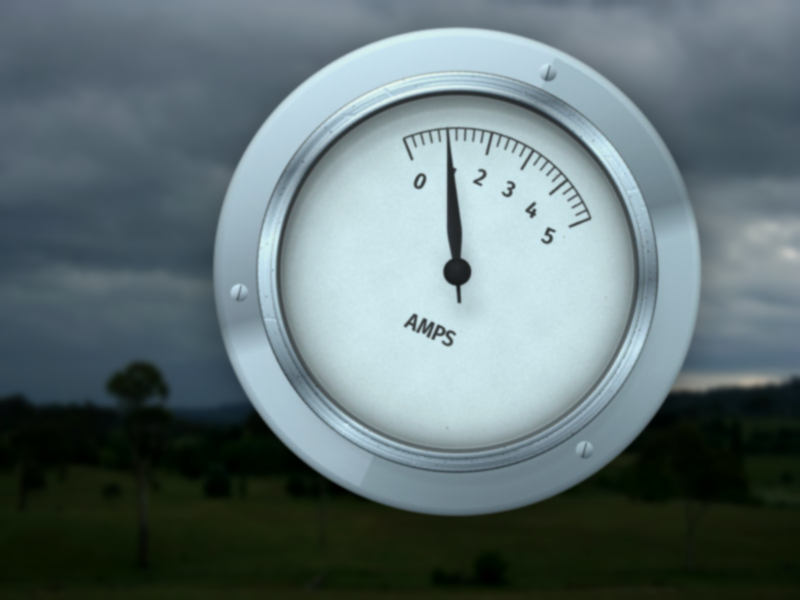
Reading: 1A
